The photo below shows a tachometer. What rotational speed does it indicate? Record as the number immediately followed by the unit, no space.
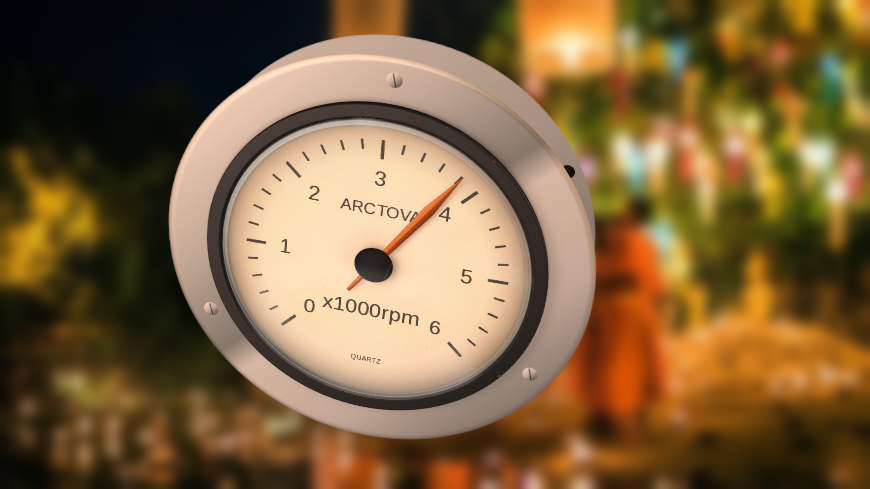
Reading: 3800rpm
